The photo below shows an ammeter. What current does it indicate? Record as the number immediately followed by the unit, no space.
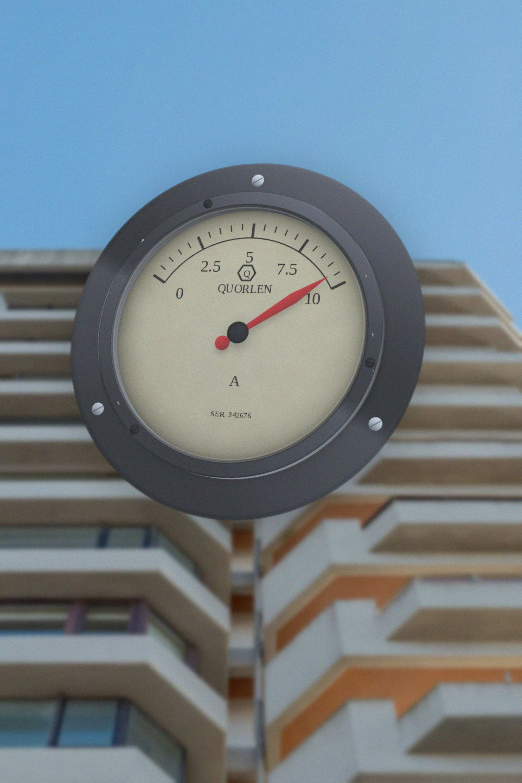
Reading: 9.5A
